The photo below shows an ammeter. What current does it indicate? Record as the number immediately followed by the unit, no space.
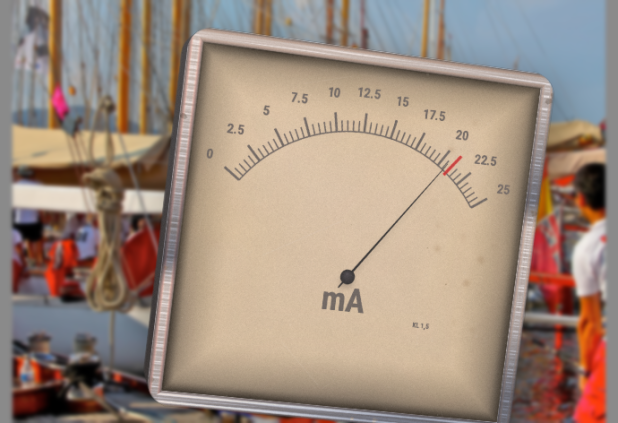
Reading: 20.5mA
